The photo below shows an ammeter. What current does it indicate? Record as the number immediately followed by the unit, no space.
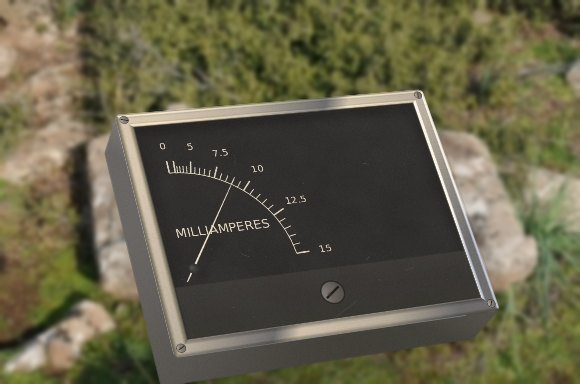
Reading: 9mA
